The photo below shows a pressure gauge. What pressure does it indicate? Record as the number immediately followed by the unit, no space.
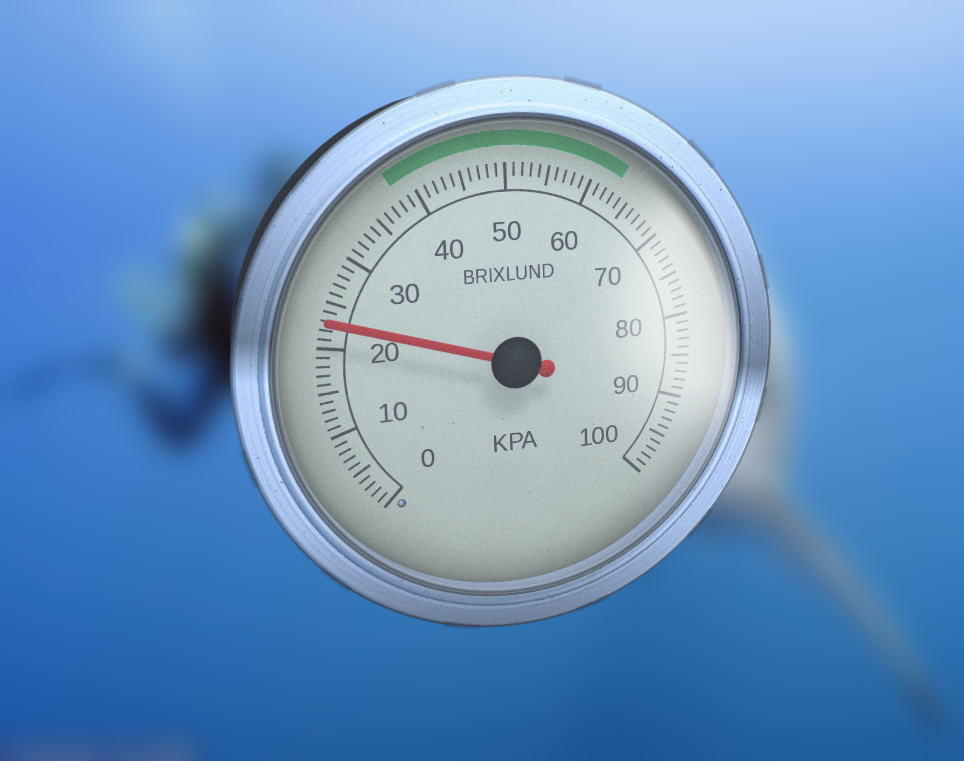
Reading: 23kPa
